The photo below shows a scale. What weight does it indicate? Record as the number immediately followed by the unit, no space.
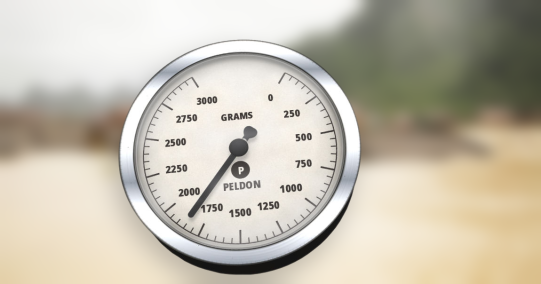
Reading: 1850g
